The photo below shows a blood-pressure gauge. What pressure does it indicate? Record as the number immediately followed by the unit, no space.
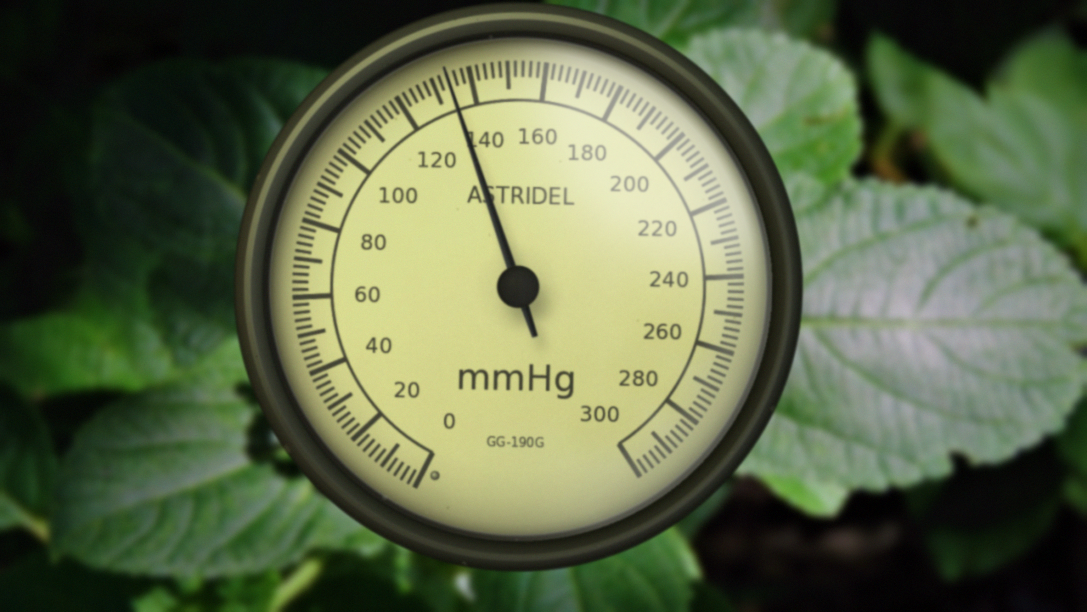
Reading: 134mmHg
